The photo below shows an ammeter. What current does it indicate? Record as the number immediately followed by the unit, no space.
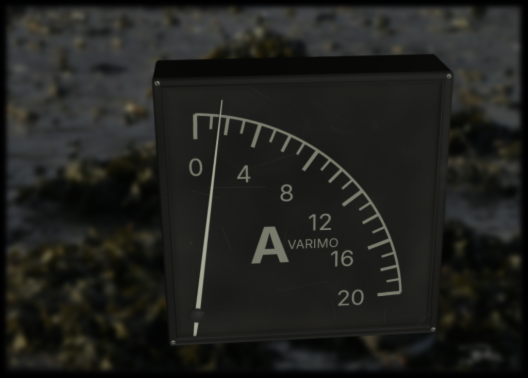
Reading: 1.5A
